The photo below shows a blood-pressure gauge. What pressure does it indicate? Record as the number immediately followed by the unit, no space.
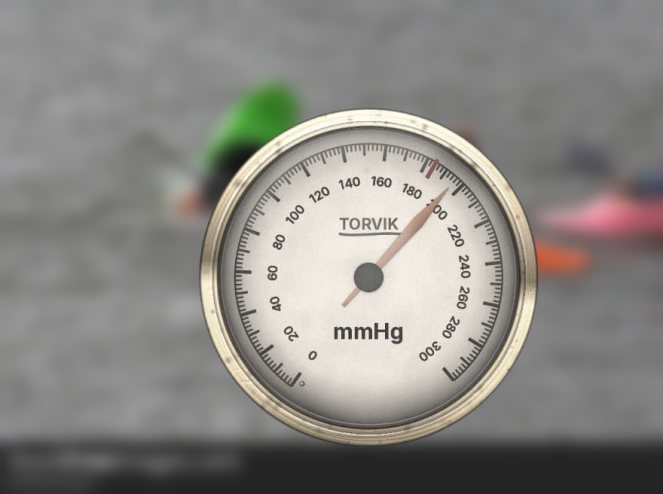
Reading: 196mmHg
